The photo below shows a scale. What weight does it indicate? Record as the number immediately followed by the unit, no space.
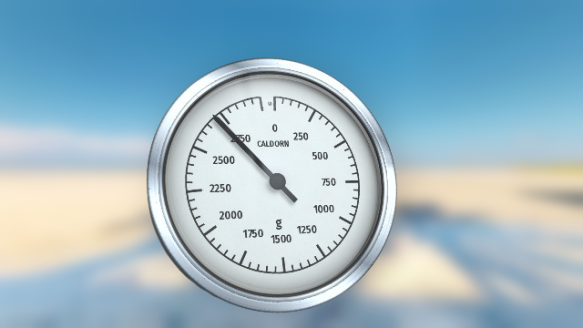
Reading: 2700g
